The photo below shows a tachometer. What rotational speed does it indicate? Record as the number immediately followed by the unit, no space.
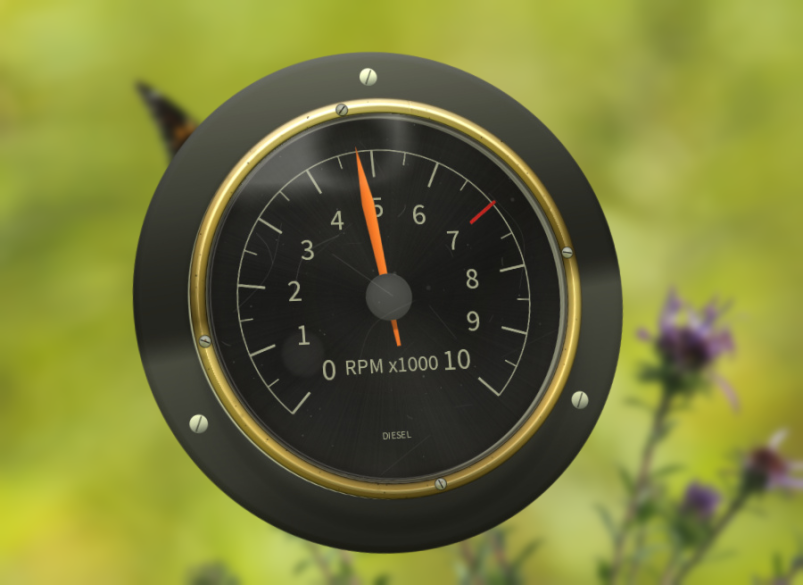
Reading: 4750rpm
